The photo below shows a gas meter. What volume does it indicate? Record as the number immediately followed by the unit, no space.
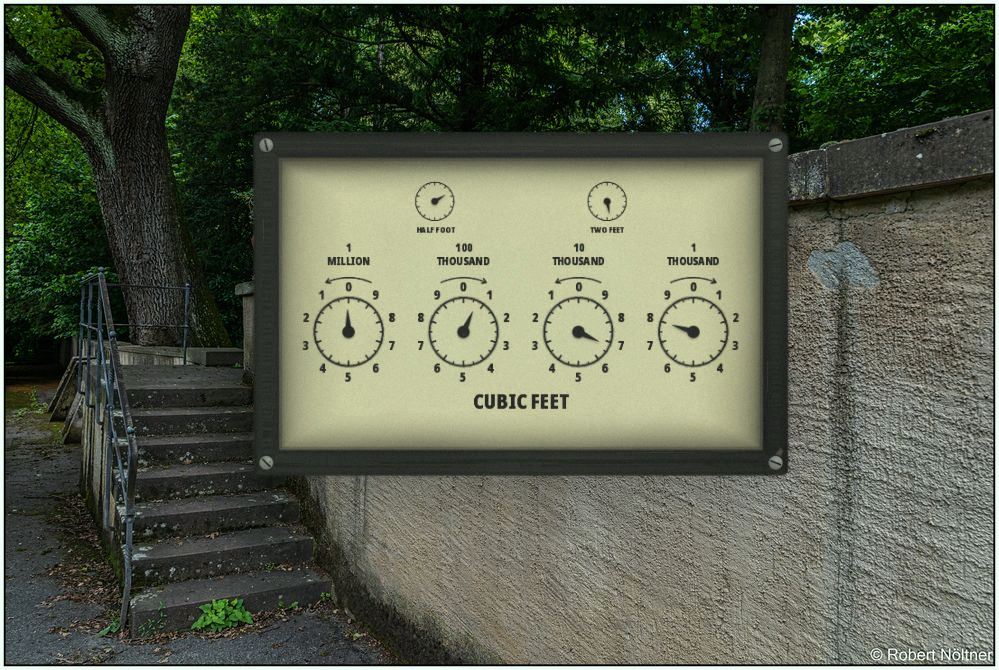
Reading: 6800ft³
